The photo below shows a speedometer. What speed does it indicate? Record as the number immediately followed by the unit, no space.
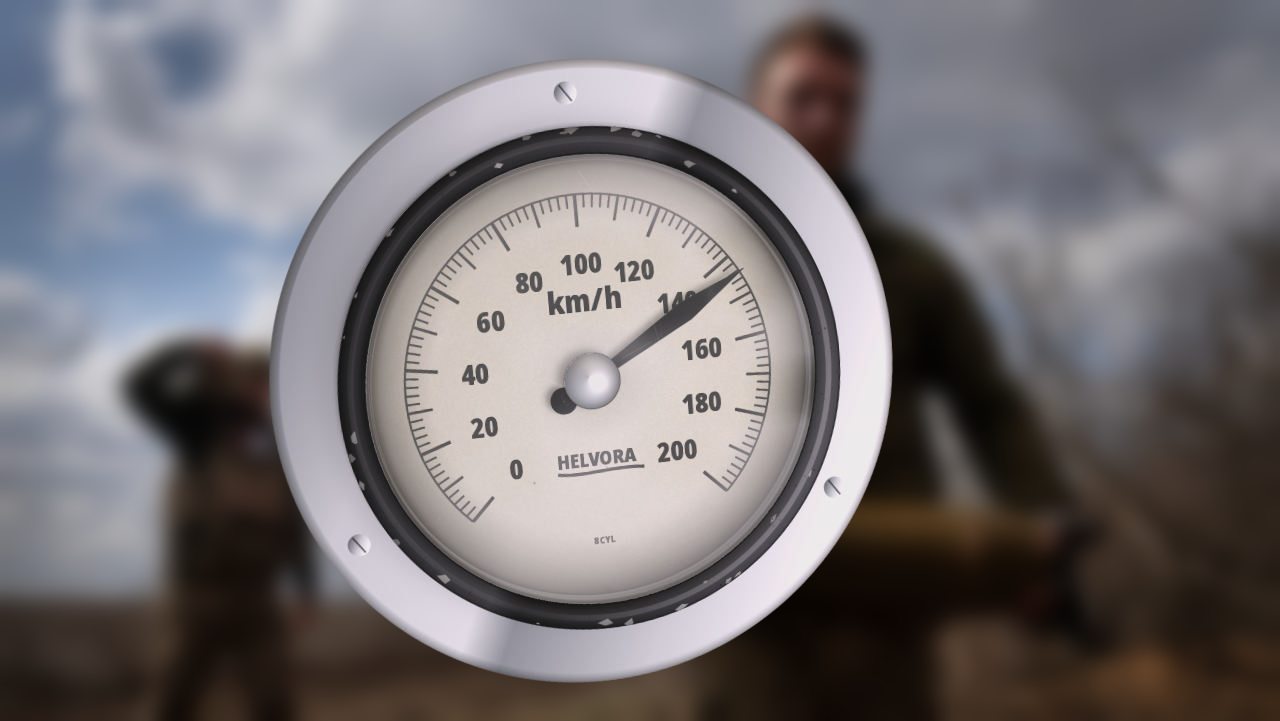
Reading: 144km/h
